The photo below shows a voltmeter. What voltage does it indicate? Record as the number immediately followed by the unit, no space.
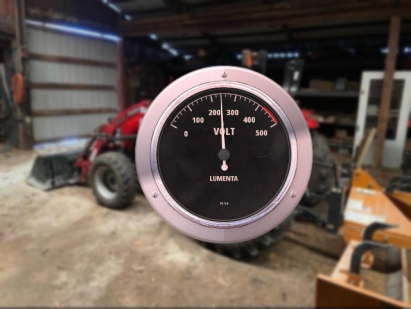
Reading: 240V
